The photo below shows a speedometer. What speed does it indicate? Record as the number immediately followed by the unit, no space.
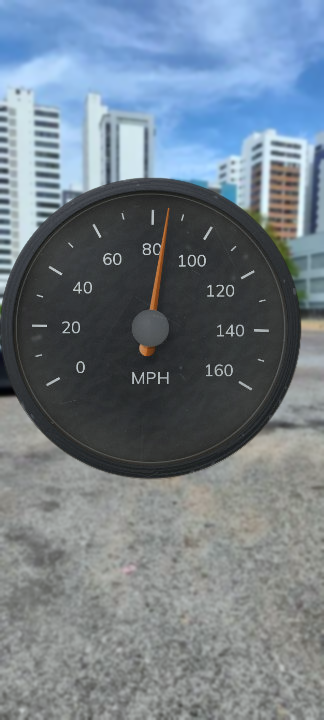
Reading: 85mph
